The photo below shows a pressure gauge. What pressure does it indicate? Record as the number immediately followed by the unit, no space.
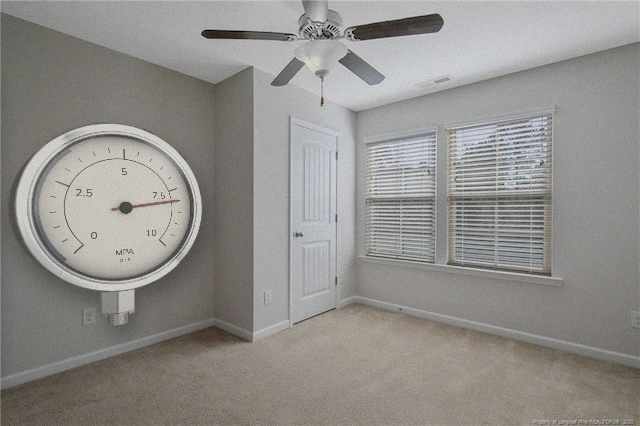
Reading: 8MPa
